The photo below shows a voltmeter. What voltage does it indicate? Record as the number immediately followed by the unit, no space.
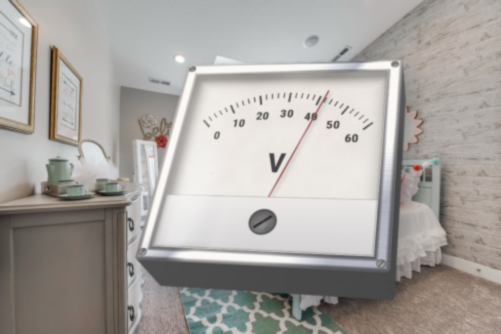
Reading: 42V
